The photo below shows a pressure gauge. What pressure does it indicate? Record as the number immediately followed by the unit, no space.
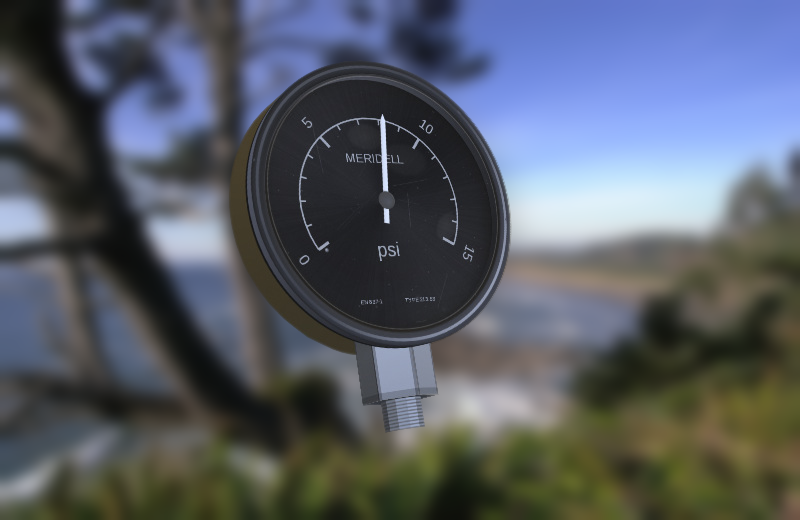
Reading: 8psi
